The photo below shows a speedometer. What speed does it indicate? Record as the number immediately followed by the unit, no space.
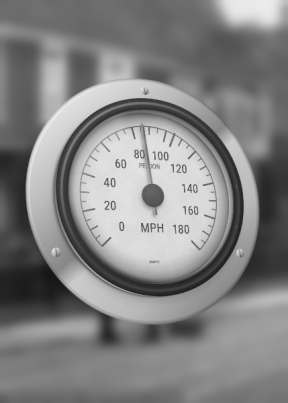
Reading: 85mph
